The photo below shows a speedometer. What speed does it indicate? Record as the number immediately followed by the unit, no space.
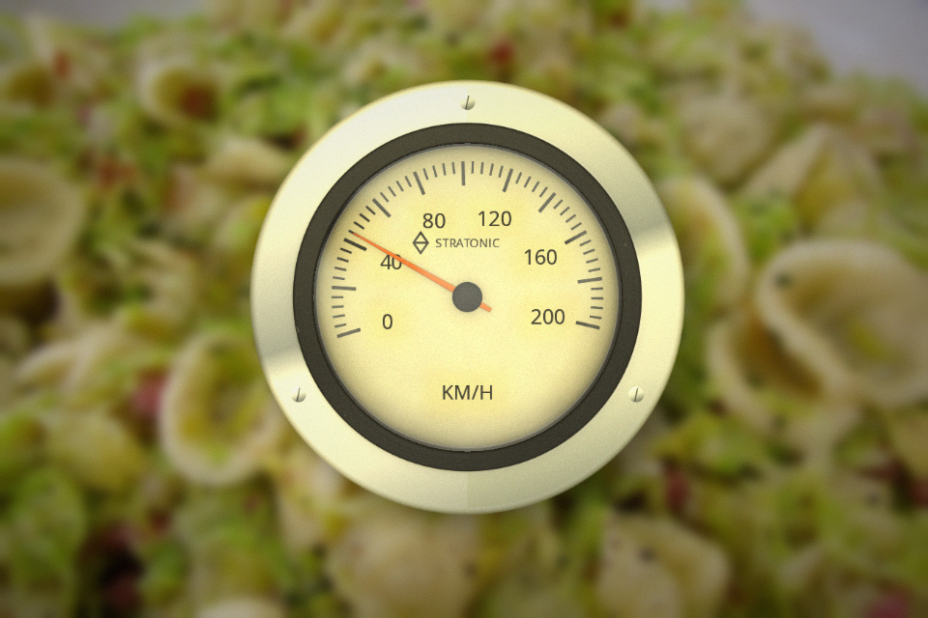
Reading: 44km/h
